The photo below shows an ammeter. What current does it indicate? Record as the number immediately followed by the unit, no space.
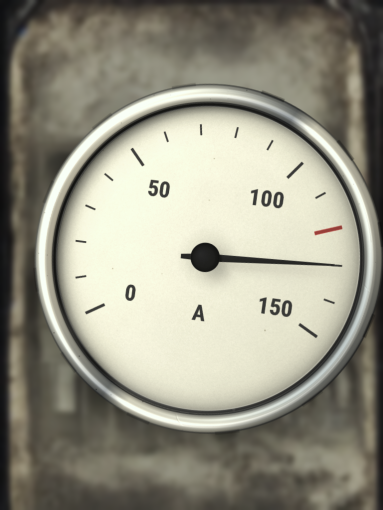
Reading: 130A
